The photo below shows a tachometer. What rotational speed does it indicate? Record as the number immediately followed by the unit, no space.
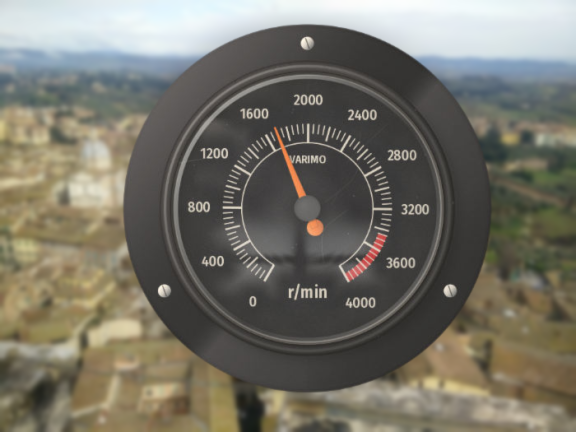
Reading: 1700rpm
